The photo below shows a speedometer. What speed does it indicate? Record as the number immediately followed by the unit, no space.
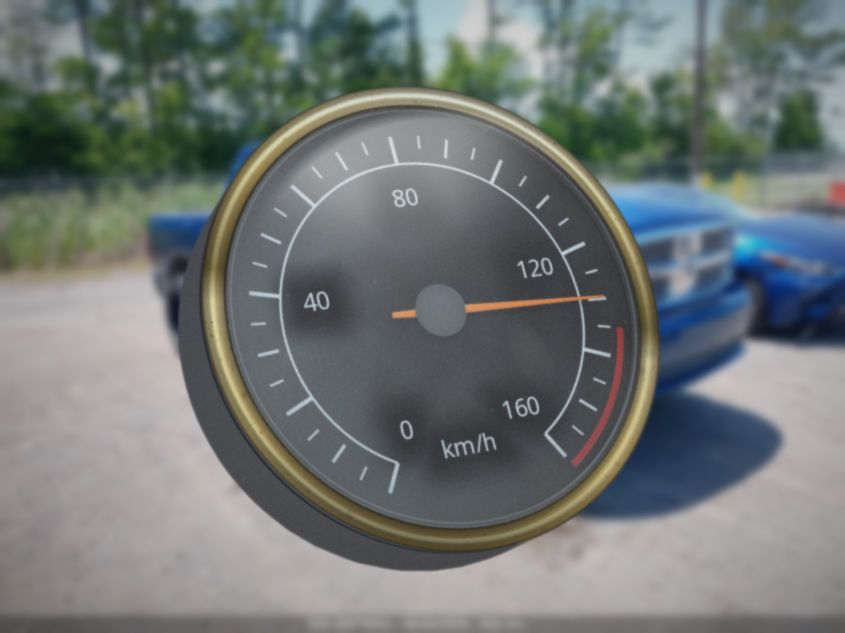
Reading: 130km/h
